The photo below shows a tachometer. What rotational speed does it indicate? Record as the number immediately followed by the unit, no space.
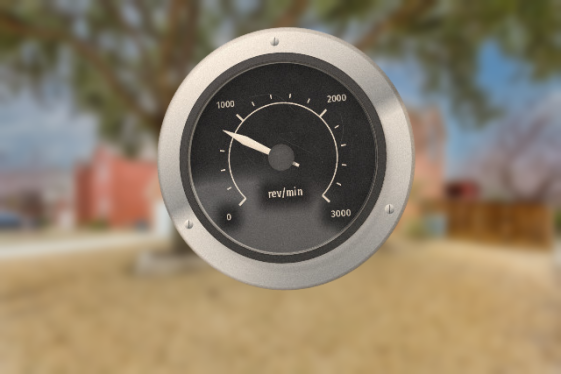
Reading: 800rpm
